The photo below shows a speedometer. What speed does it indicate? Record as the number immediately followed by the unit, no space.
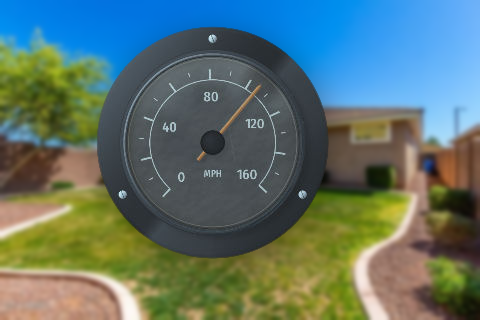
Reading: 105mph
